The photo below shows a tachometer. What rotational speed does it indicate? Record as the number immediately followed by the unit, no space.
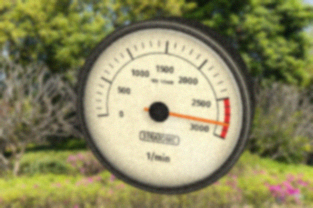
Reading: 2800rpm
